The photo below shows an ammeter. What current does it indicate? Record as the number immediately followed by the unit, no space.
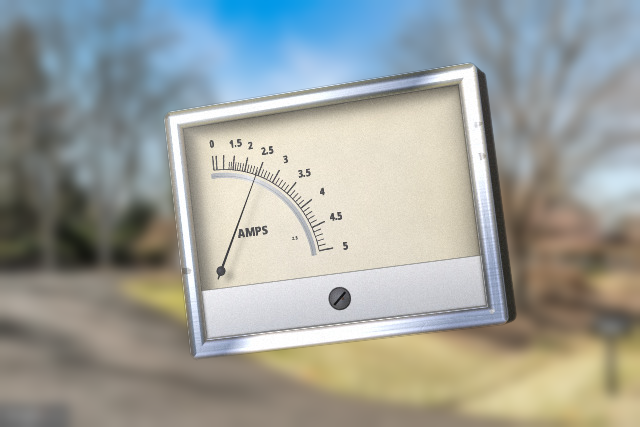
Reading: 2.5A
